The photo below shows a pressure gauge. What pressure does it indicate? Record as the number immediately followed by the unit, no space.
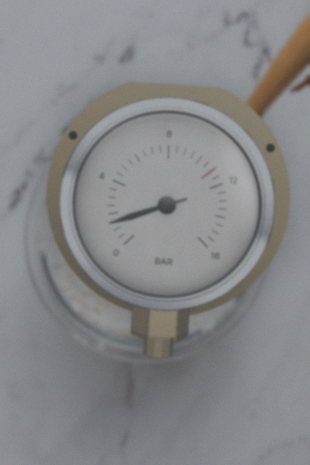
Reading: 1.5bar
